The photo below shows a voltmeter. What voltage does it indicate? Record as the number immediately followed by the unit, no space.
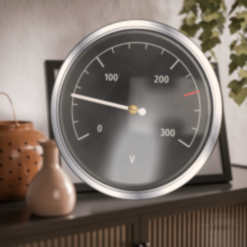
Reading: 50V
